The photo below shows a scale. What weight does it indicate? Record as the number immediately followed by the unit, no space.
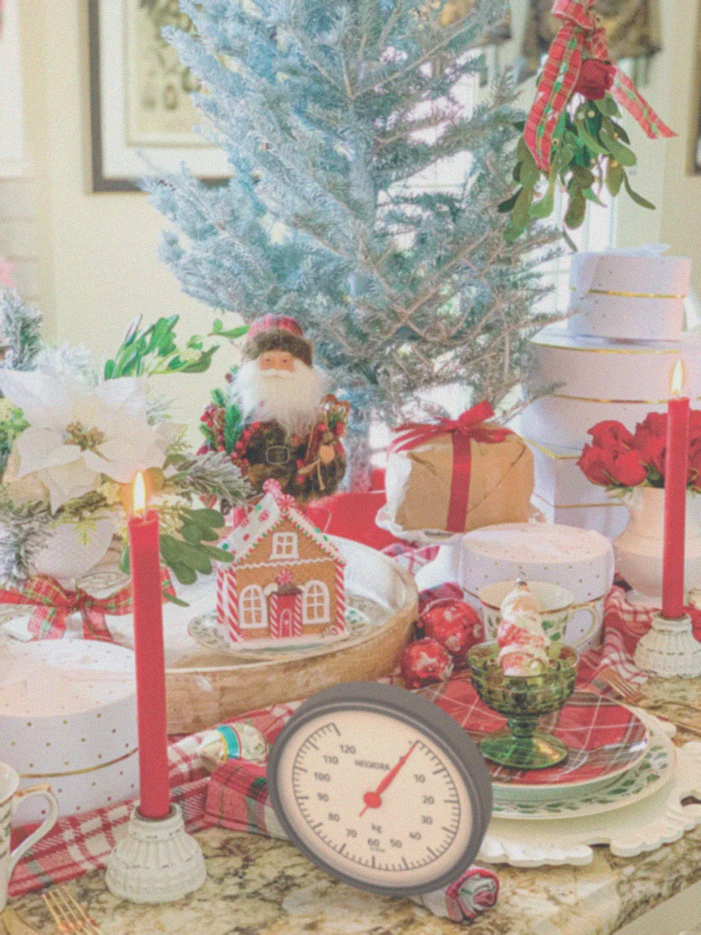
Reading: 0kg
